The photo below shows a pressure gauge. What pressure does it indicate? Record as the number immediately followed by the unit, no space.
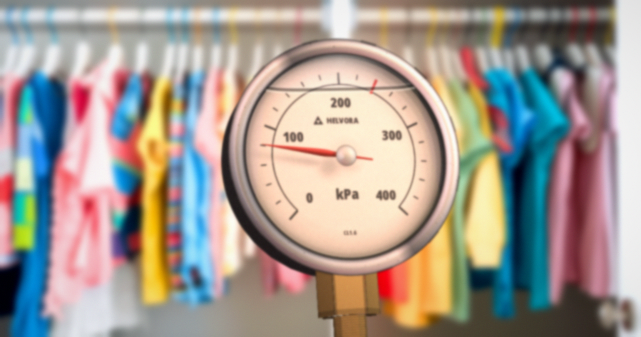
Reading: 80kPa
